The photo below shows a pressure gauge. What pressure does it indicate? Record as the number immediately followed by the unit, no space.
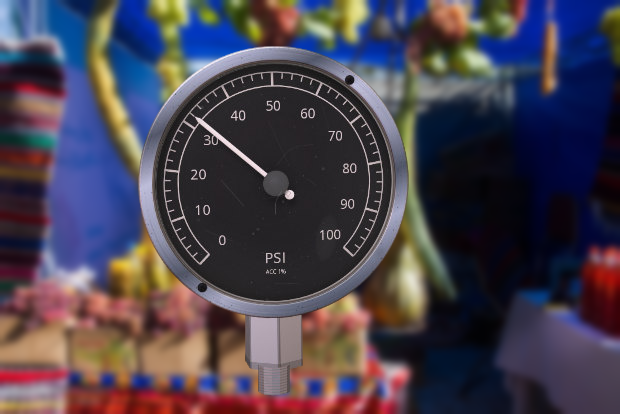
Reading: 32psi
